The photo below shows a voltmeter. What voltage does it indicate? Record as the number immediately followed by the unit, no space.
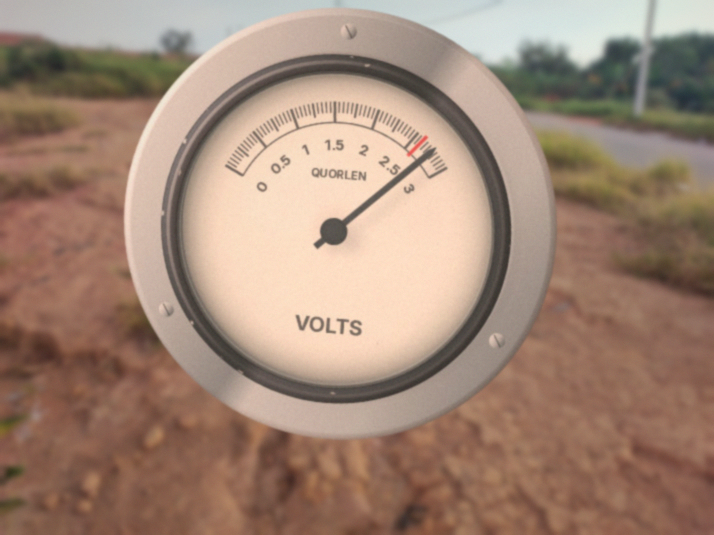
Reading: 2.75V
